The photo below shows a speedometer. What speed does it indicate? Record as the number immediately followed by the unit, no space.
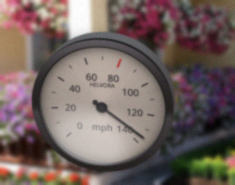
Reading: 135mph
